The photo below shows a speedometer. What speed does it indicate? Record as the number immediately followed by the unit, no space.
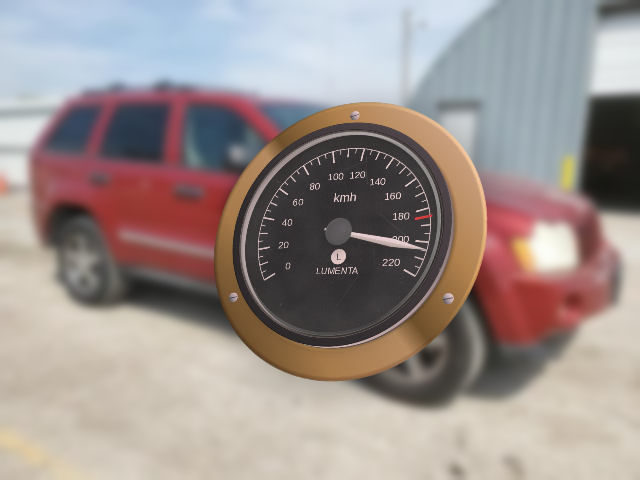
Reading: 205km/h
